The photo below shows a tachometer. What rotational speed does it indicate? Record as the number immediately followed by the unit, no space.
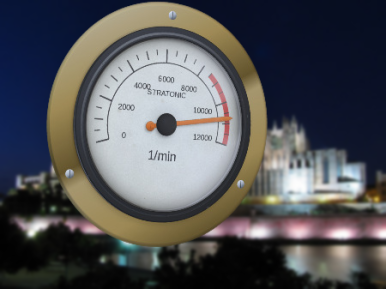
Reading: 10750rpm
